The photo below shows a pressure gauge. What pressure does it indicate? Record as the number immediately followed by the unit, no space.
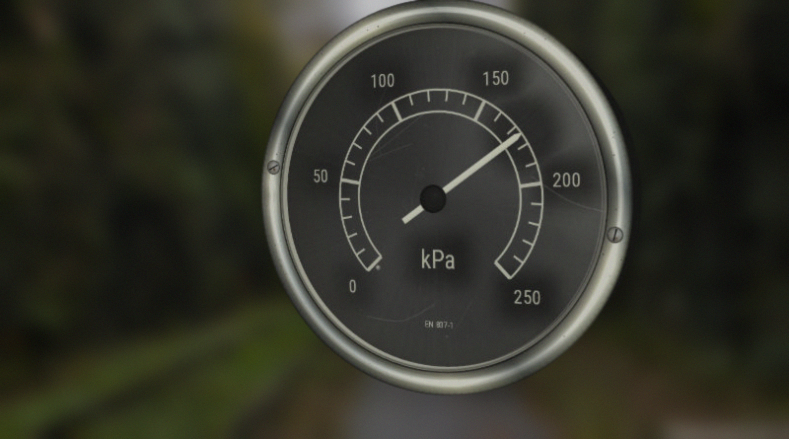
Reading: 175kPa
